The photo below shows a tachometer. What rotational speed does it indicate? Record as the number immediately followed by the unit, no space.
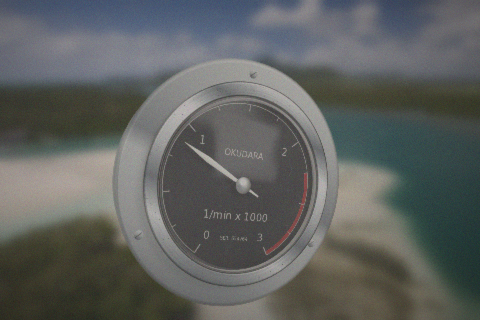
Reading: 875rpm
